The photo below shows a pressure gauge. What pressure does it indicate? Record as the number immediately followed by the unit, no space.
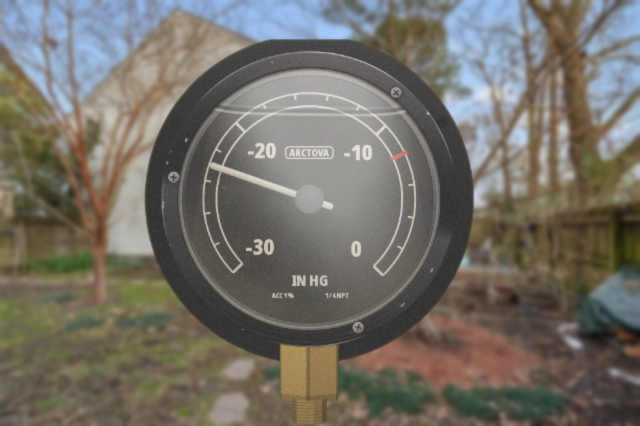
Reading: -23inHg
